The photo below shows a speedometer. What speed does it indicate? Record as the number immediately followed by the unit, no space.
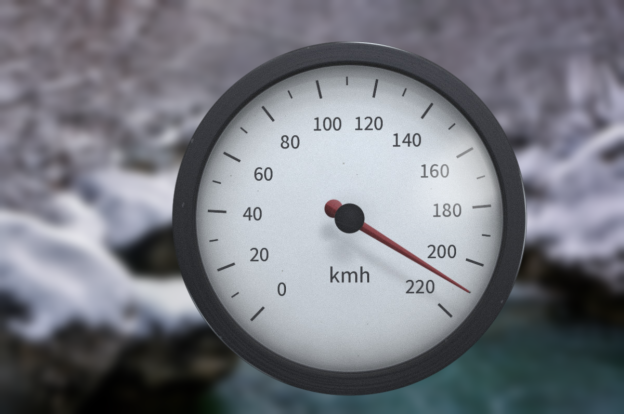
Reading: 210km/h
